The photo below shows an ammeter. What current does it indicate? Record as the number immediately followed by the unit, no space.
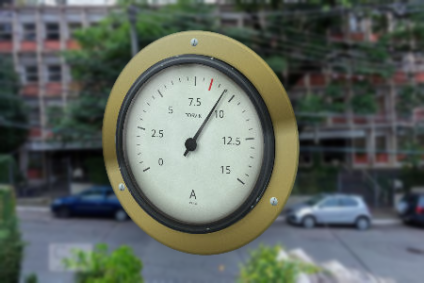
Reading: 9.5A
